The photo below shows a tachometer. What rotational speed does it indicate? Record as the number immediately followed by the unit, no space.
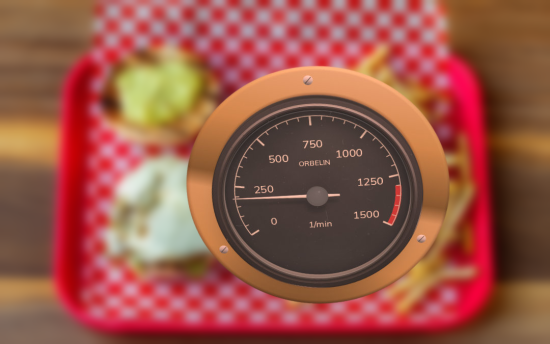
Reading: 200rpm
